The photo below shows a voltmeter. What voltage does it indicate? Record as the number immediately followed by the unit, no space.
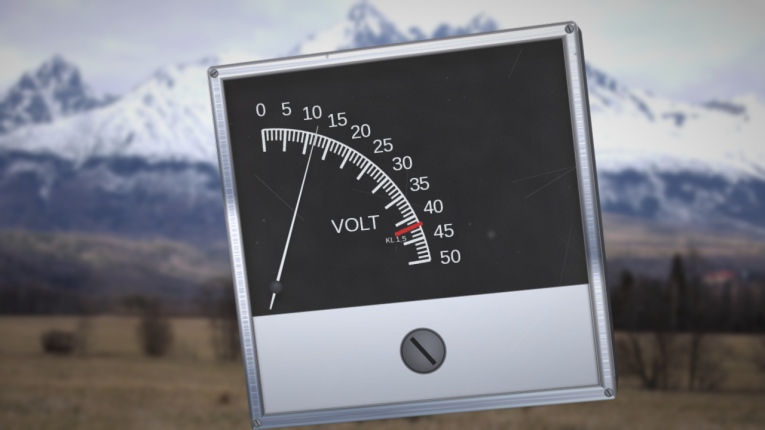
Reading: 12V
